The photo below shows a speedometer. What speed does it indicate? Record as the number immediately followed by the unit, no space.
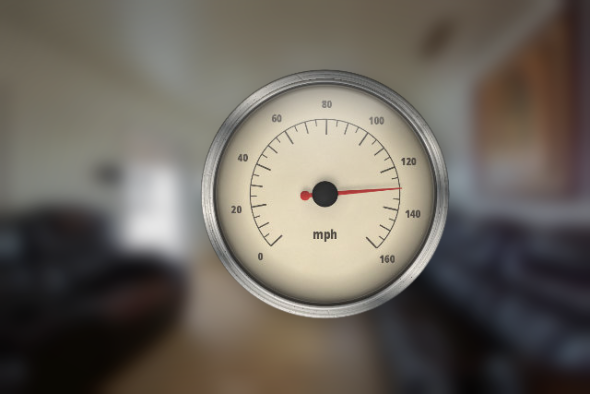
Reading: 130mph
